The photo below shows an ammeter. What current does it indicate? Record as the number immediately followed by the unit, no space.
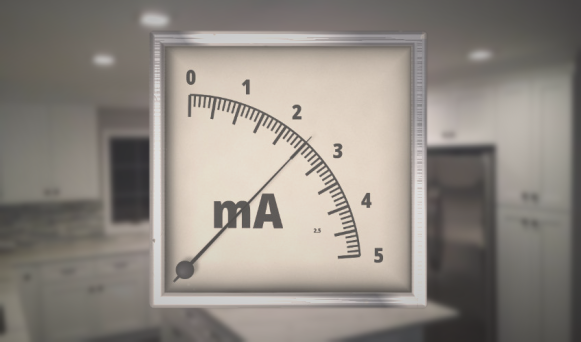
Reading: 2.5mA
